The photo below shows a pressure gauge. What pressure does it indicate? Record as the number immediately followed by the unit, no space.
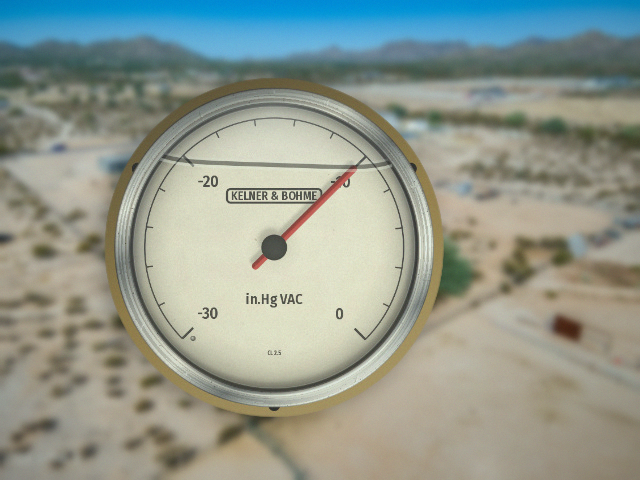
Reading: -10inHg
